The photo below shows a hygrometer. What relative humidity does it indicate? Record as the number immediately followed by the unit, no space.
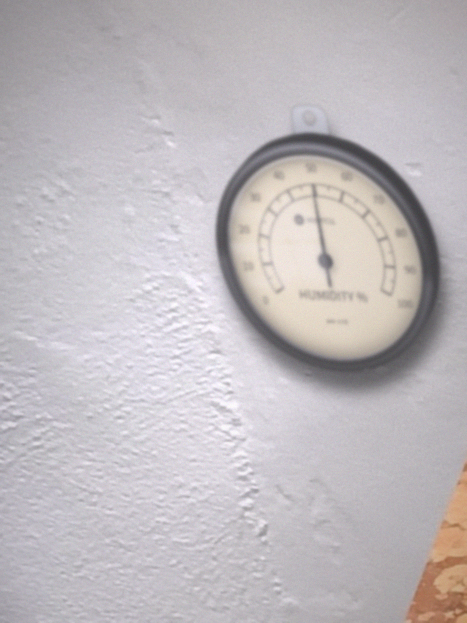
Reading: 50%
